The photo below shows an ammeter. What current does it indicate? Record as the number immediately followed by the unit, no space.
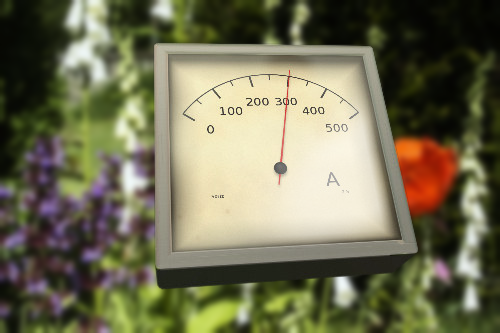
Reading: 300A
